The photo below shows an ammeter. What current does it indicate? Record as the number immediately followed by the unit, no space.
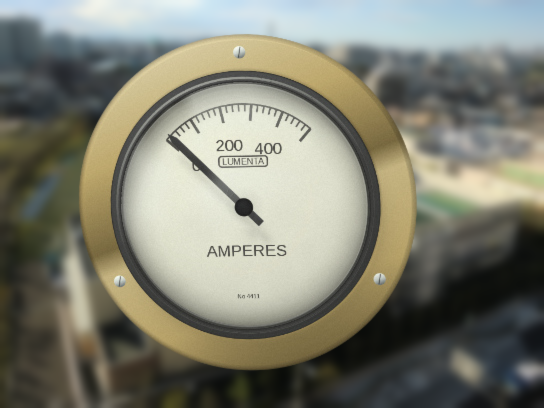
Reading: 20A
